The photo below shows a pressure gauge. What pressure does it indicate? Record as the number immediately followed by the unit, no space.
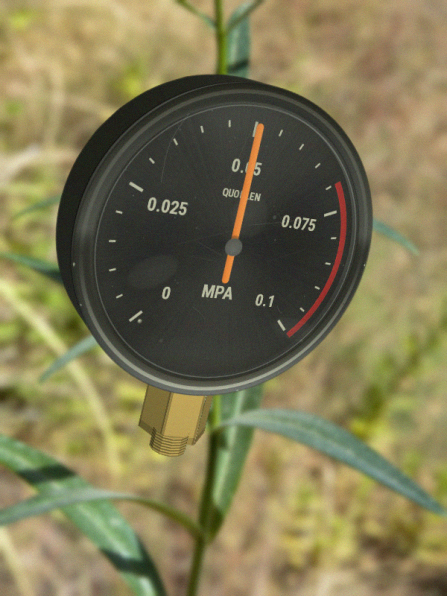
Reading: 0.05MPa
